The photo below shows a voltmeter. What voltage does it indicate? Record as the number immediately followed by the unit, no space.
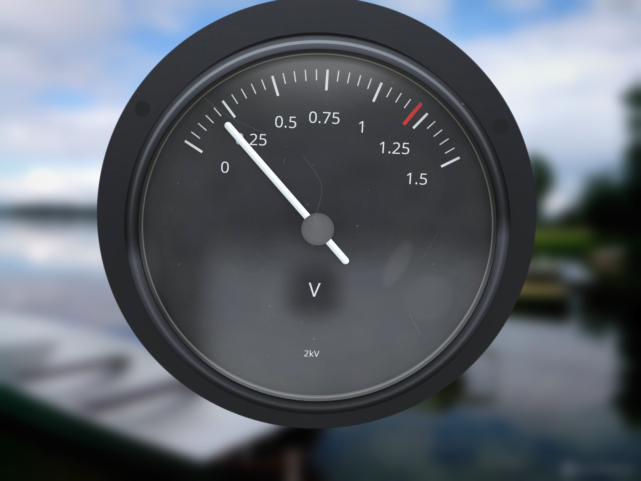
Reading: 0.2V
